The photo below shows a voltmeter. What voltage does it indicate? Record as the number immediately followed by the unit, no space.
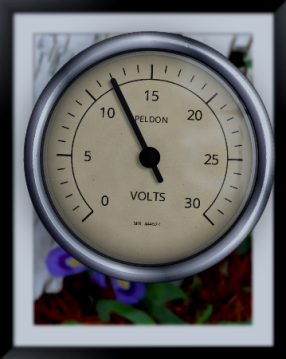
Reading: 12V
